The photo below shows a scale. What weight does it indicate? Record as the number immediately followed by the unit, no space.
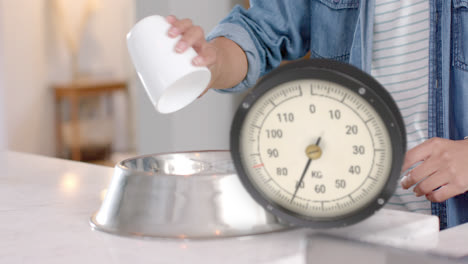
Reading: 70kg
